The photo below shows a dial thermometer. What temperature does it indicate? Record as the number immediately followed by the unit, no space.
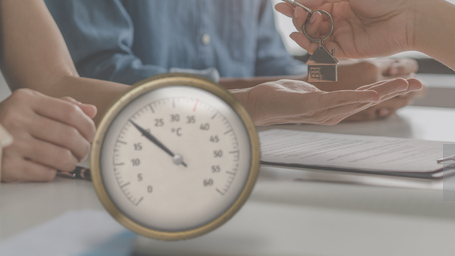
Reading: 20°C
